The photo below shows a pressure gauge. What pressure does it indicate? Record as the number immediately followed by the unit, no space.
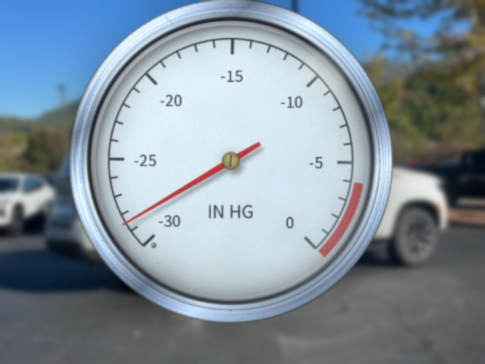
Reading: -28.5inHg
